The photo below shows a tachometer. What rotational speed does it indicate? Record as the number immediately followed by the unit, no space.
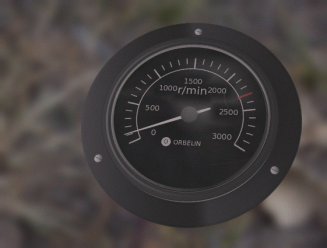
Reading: 100rpm
